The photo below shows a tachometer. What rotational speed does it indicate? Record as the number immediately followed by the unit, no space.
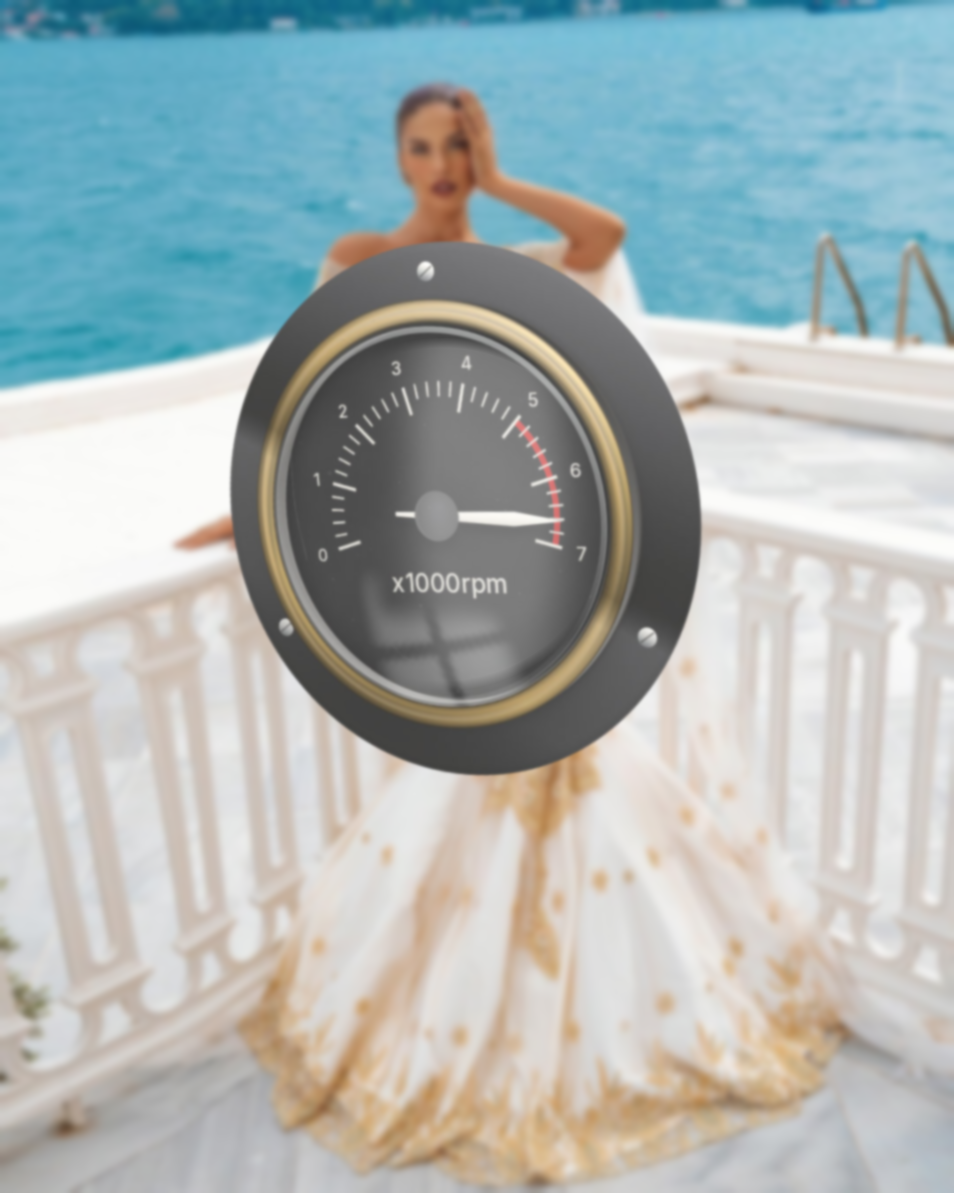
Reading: 6600rpm
